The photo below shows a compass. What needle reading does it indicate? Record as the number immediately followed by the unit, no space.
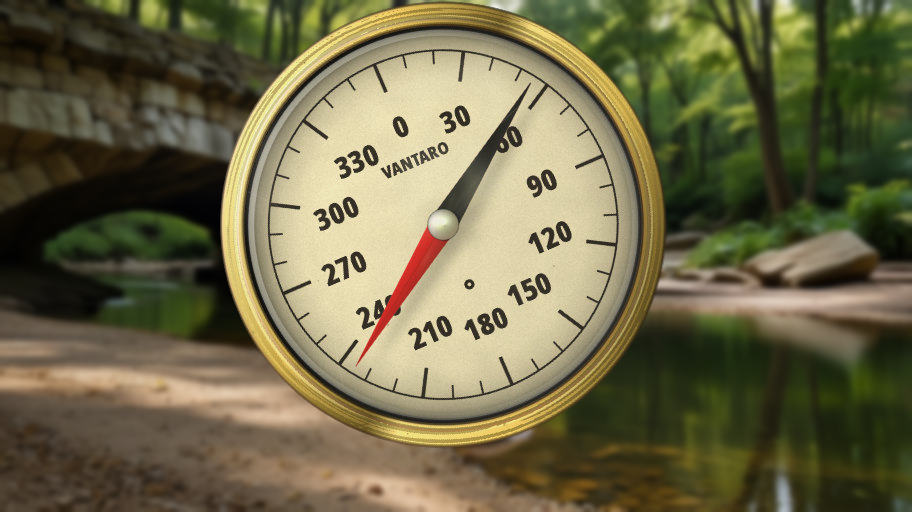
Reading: 235°
